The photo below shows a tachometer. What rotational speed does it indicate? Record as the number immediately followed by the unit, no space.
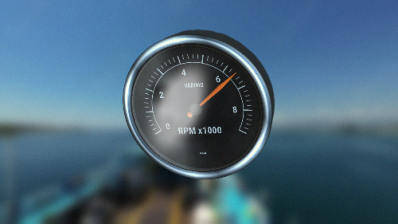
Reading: 6400rpm
